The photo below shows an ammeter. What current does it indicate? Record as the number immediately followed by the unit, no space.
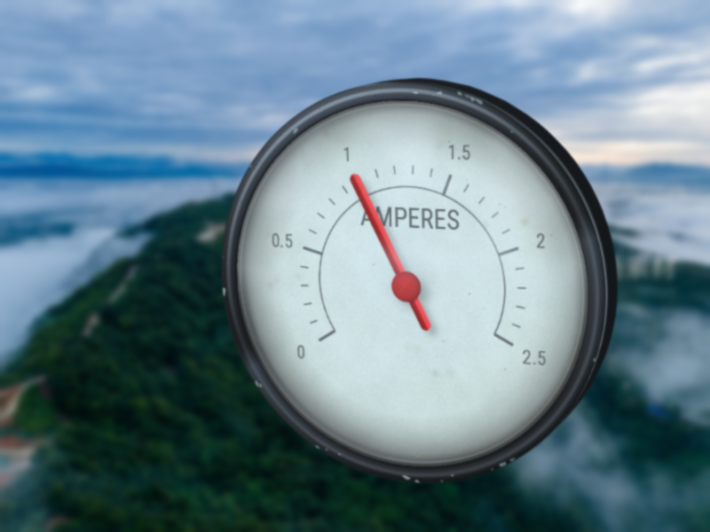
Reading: 1A
